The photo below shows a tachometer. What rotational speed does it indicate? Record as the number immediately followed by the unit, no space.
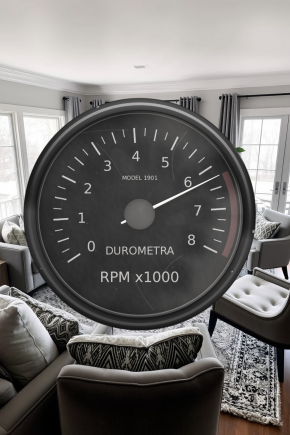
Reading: 6250rpm
